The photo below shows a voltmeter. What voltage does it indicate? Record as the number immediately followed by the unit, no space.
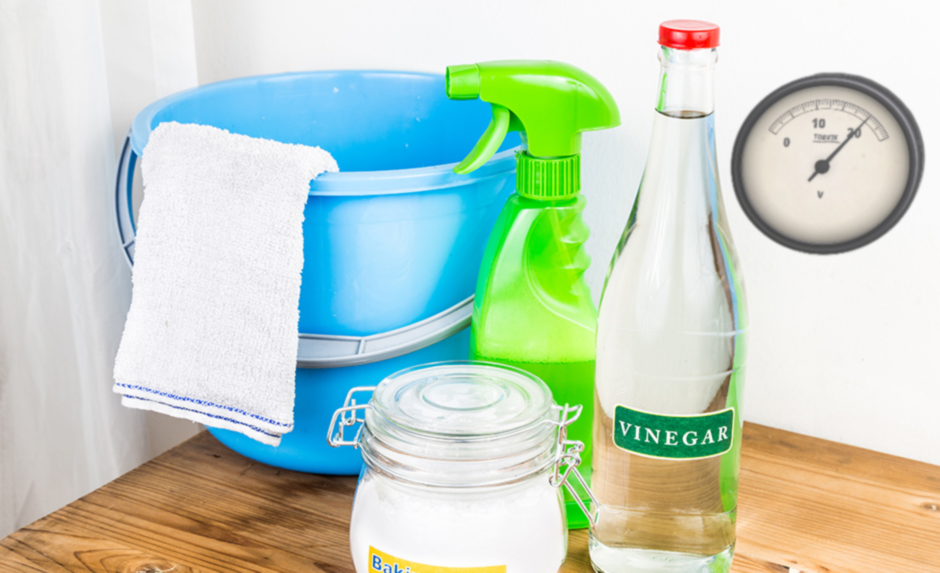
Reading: 20V
